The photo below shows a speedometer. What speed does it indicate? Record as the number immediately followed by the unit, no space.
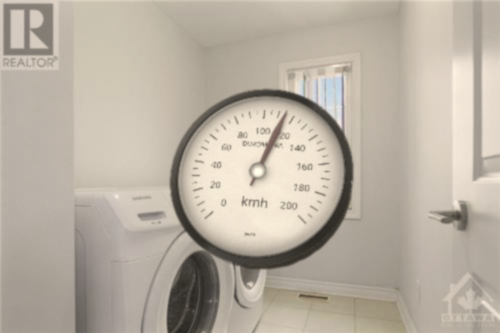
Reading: 115km/h
